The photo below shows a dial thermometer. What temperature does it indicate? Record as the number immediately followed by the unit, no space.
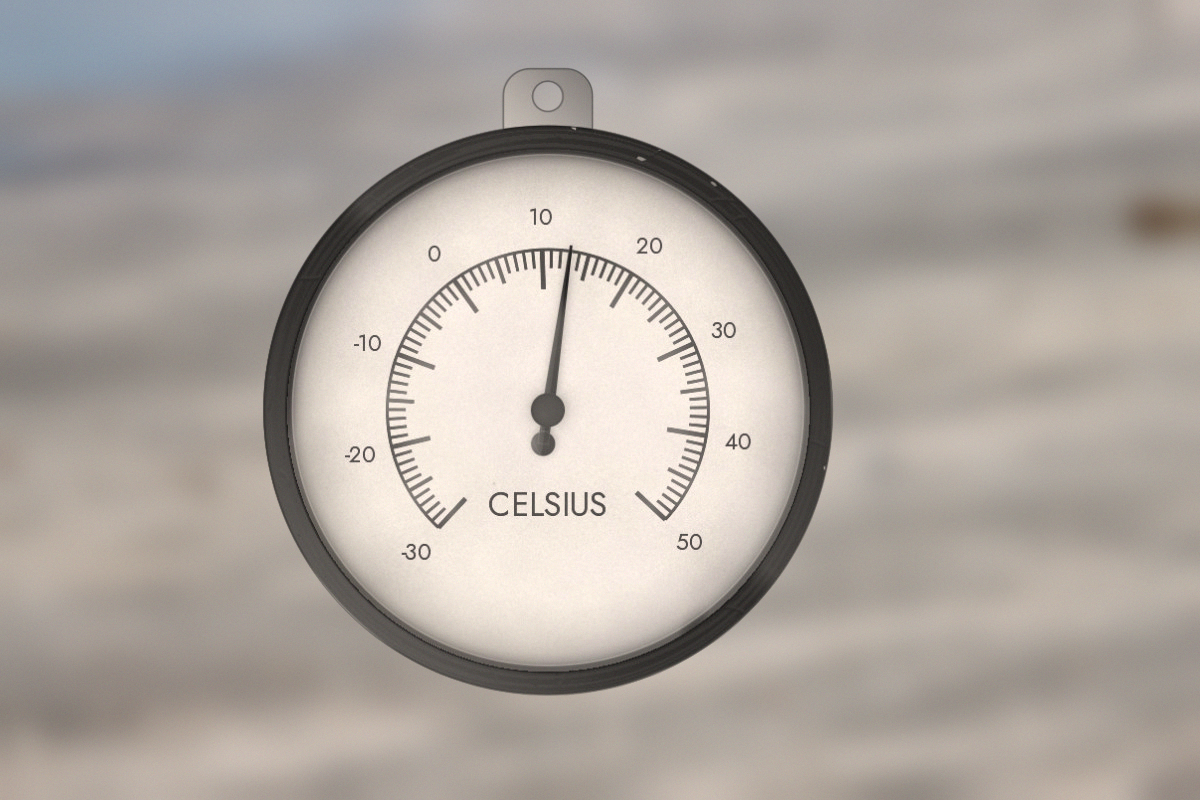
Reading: 13°C
